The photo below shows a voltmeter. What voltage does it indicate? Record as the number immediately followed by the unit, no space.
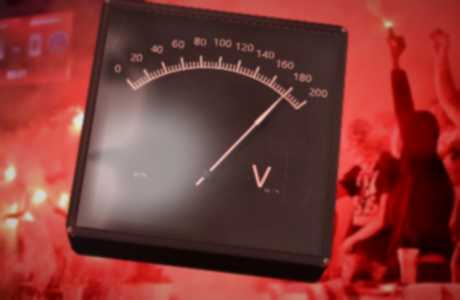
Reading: 180V
